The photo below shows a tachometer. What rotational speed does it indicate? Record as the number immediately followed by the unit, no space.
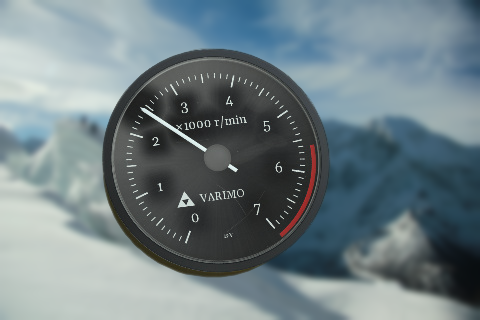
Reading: 2400rpm
